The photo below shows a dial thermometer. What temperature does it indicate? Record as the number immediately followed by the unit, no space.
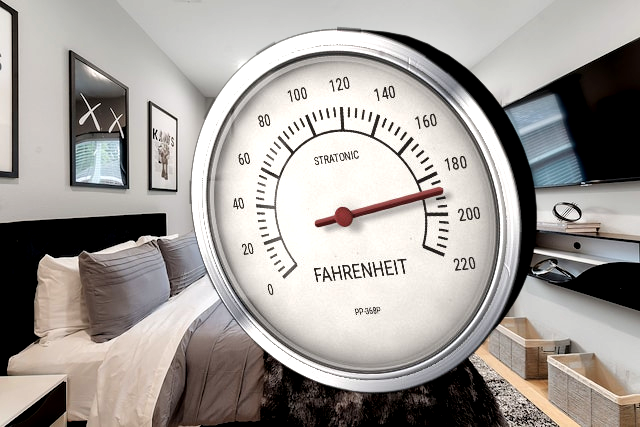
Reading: 188°F
